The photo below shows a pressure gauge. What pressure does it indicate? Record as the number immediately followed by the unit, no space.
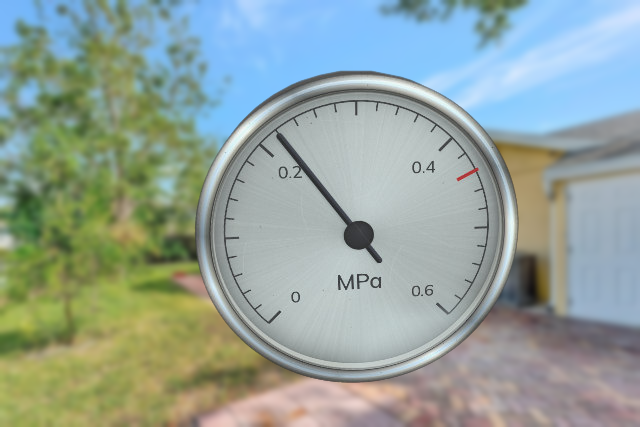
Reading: 0.22MPa
